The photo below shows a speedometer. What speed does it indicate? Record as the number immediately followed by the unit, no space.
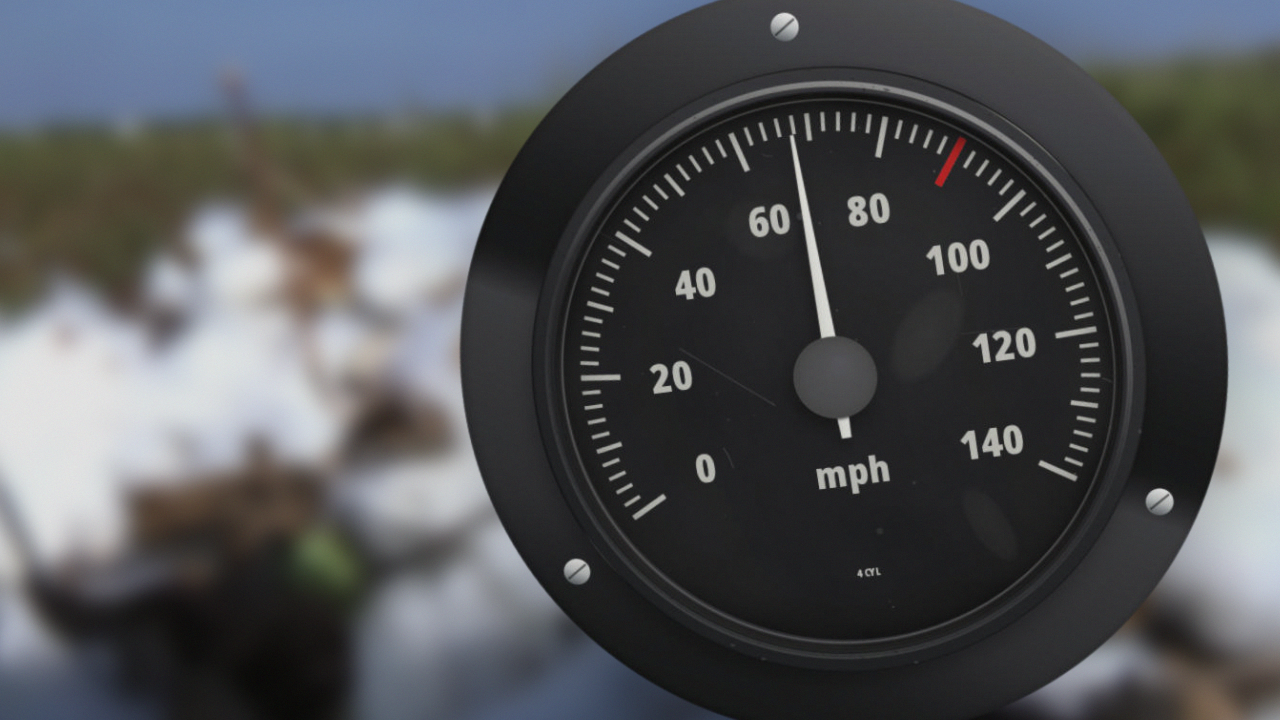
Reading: 68mph
